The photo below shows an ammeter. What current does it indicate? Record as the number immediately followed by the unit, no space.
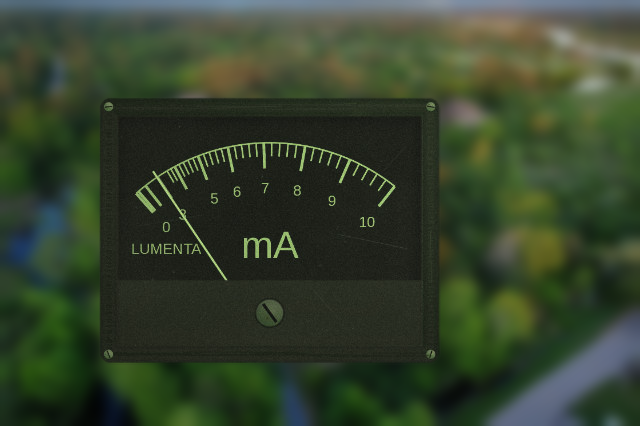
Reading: 3mA
